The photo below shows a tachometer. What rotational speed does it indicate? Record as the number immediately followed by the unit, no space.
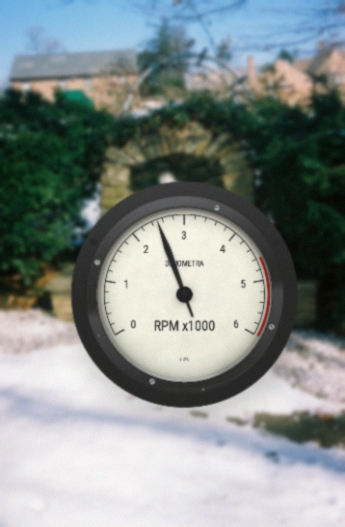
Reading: 2500rpm
